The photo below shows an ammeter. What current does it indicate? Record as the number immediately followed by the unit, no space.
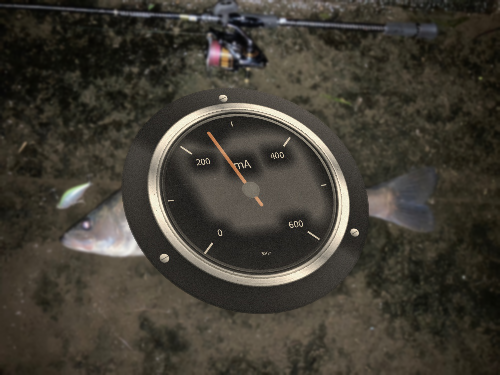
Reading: 250mA
